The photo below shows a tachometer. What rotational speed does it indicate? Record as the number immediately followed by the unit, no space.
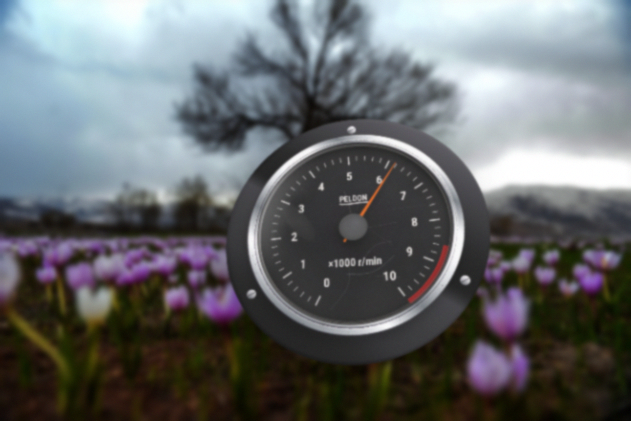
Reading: 6200rpm
